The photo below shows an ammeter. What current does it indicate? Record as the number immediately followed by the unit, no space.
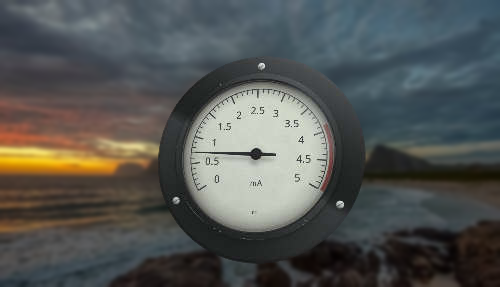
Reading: 0.7mA
